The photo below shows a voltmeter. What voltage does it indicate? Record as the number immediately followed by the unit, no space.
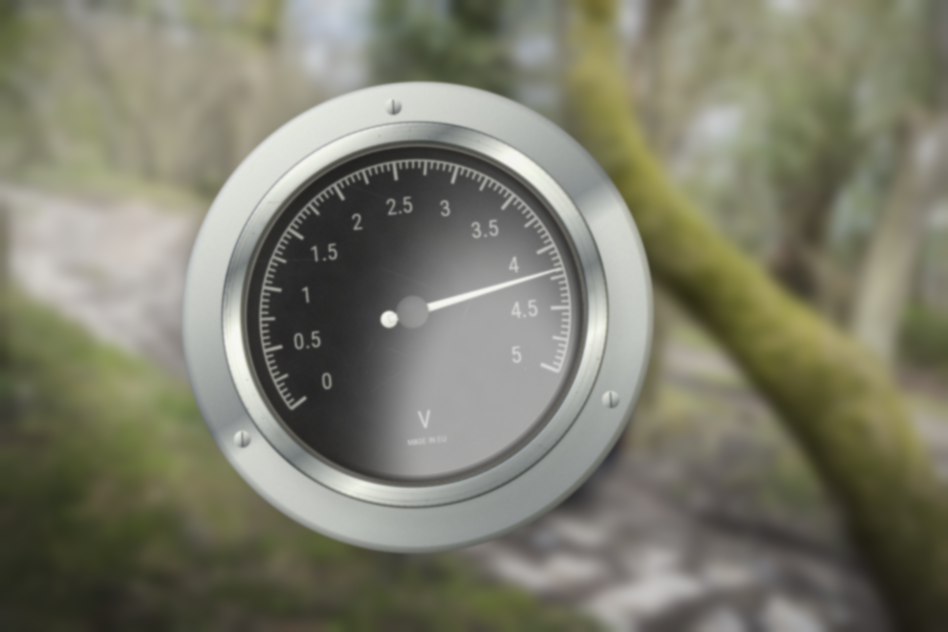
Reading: 4.2V
